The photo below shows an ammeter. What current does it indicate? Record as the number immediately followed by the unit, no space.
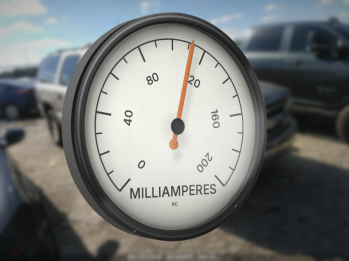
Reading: 110mA
